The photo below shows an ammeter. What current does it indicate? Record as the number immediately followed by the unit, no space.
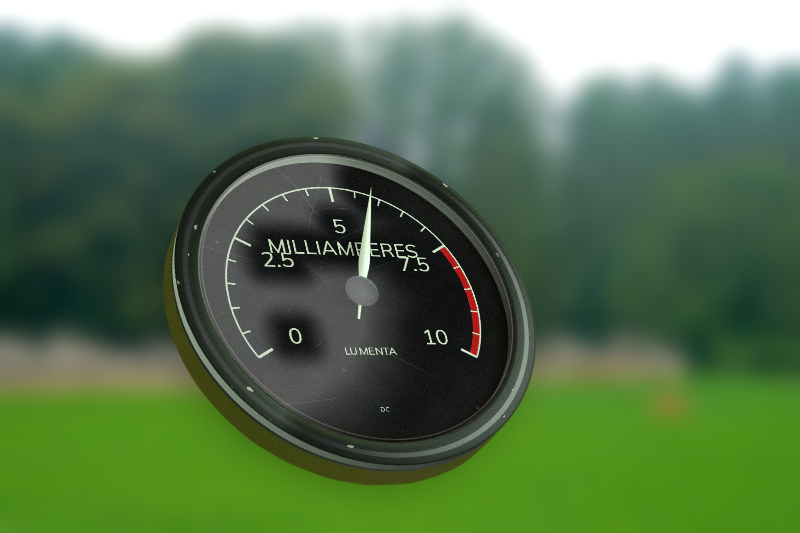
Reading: 5.75mA
